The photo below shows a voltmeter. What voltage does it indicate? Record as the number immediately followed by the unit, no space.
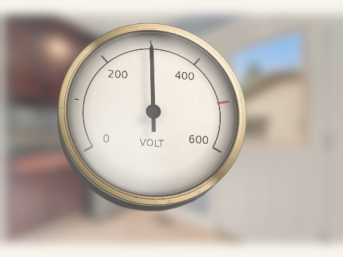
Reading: 300V
